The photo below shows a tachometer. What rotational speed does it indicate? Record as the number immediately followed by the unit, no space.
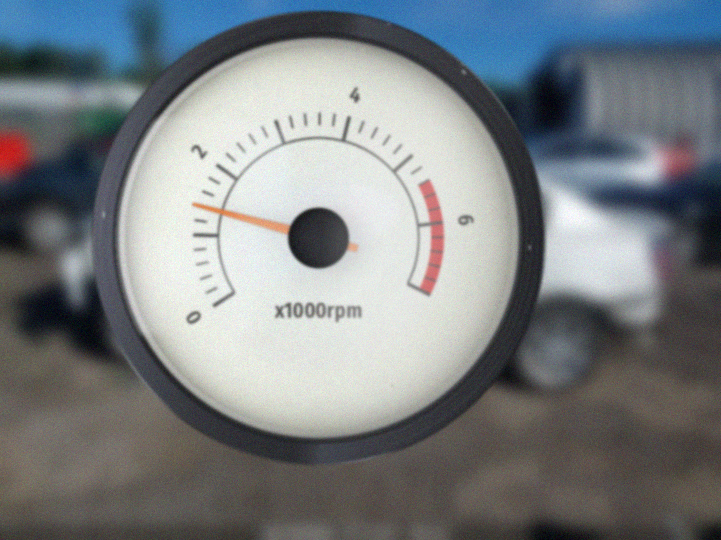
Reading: 1400rpm
